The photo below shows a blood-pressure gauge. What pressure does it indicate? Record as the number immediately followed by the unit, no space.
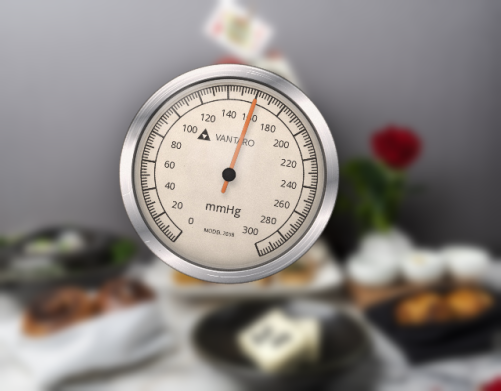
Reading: 160mmHg
